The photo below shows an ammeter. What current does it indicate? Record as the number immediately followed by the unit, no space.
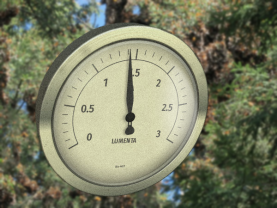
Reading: 1.4A
